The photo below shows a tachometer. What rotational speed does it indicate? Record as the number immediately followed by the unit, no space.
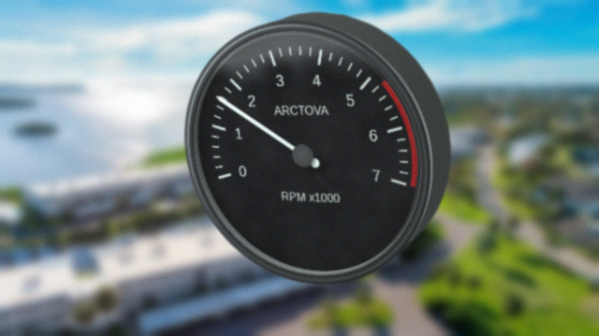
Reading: 1600rpm
